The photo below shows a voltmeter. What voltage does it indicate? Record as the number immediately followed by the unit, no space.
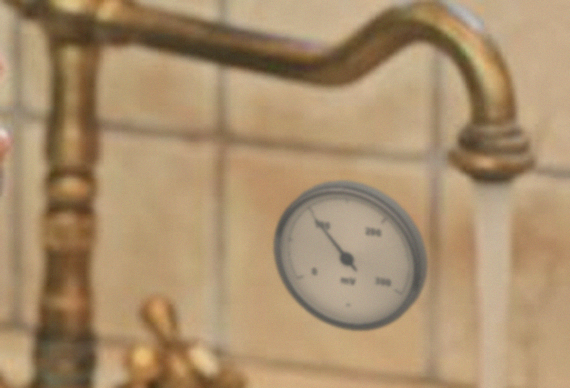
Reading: 100mV
